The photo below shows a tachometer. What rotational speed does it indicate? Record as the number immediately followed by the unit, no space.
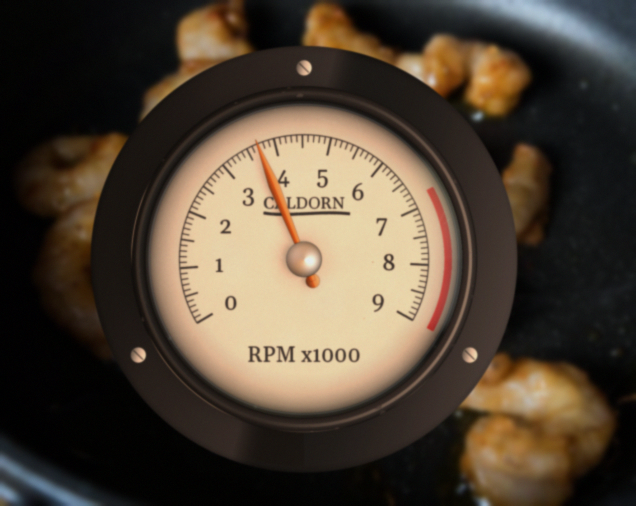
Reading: 3700rpm
